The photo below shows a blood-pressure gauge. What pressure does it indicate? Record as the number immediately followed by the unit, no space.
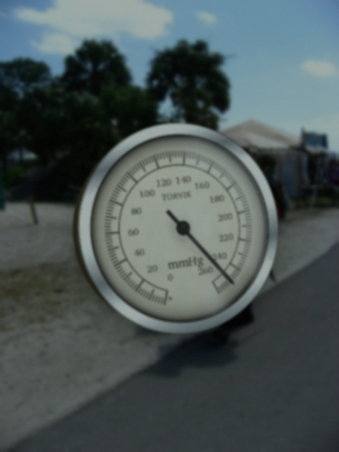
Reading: 250mmHg
